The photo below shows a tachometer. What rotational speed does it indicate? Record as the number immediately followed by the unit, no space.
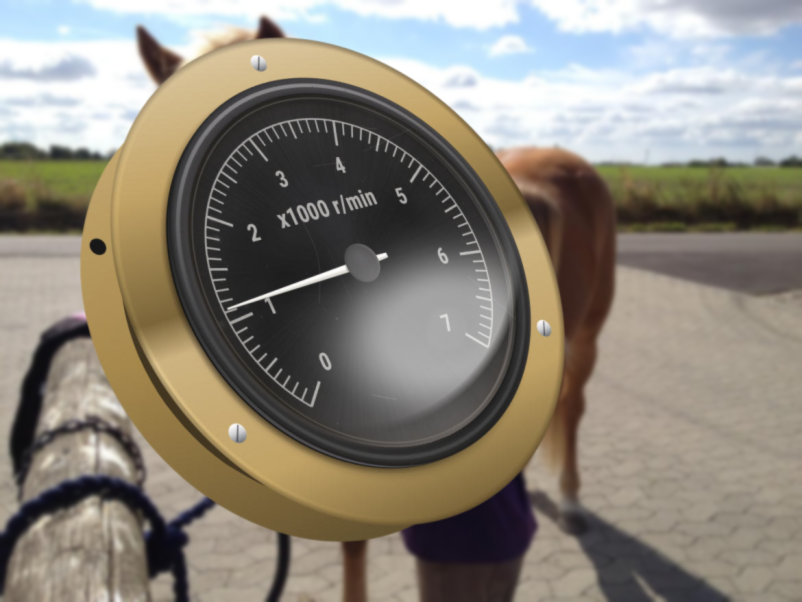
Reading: 1100rpm
